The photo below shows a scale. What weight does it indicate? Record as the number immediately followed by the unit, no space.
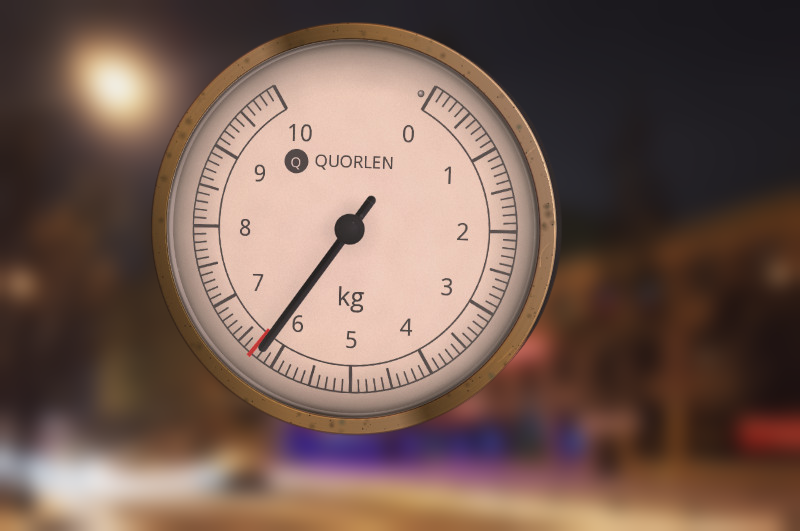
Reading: 6.2kg
